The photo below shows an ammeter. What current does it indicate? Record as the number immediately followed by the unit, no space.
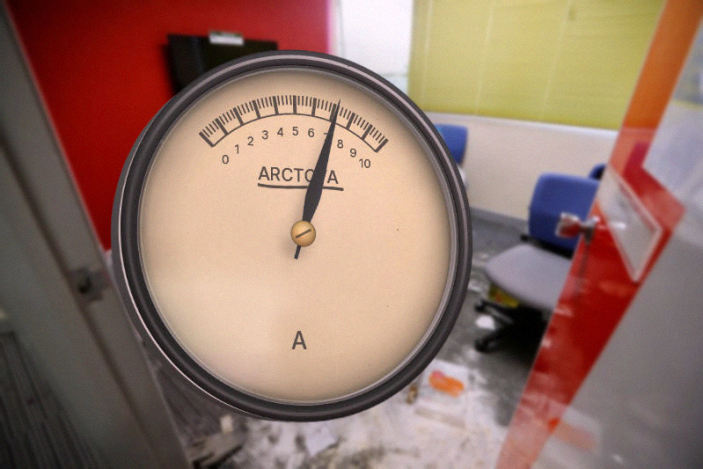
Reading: 7A
